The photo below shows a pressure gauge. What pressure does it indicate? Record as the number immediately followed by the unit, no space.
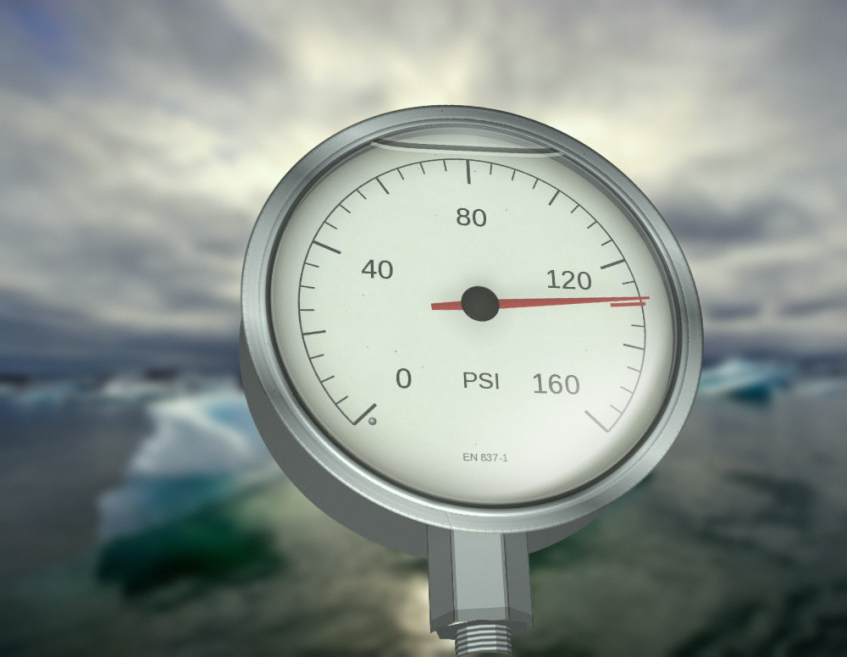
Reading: 130psi
